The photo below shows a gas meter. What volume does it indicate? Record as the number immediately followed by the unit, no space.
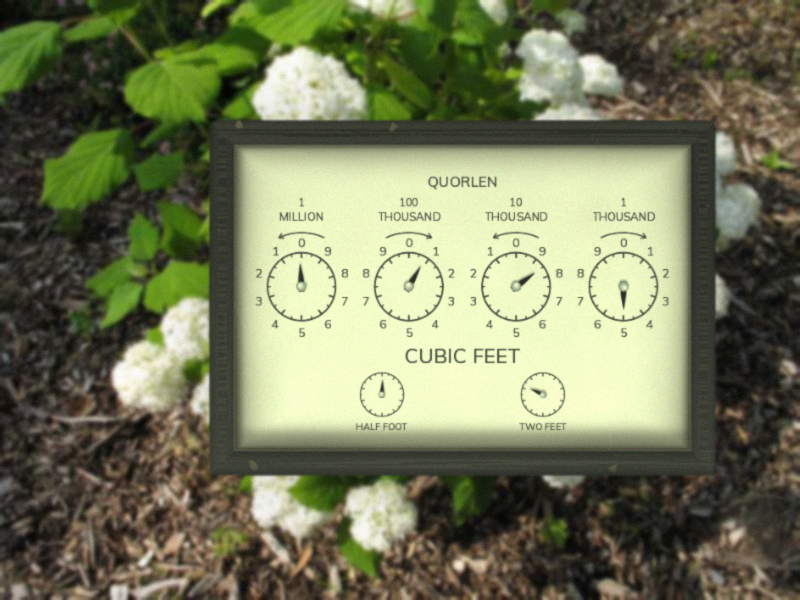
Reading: 8500ft³
